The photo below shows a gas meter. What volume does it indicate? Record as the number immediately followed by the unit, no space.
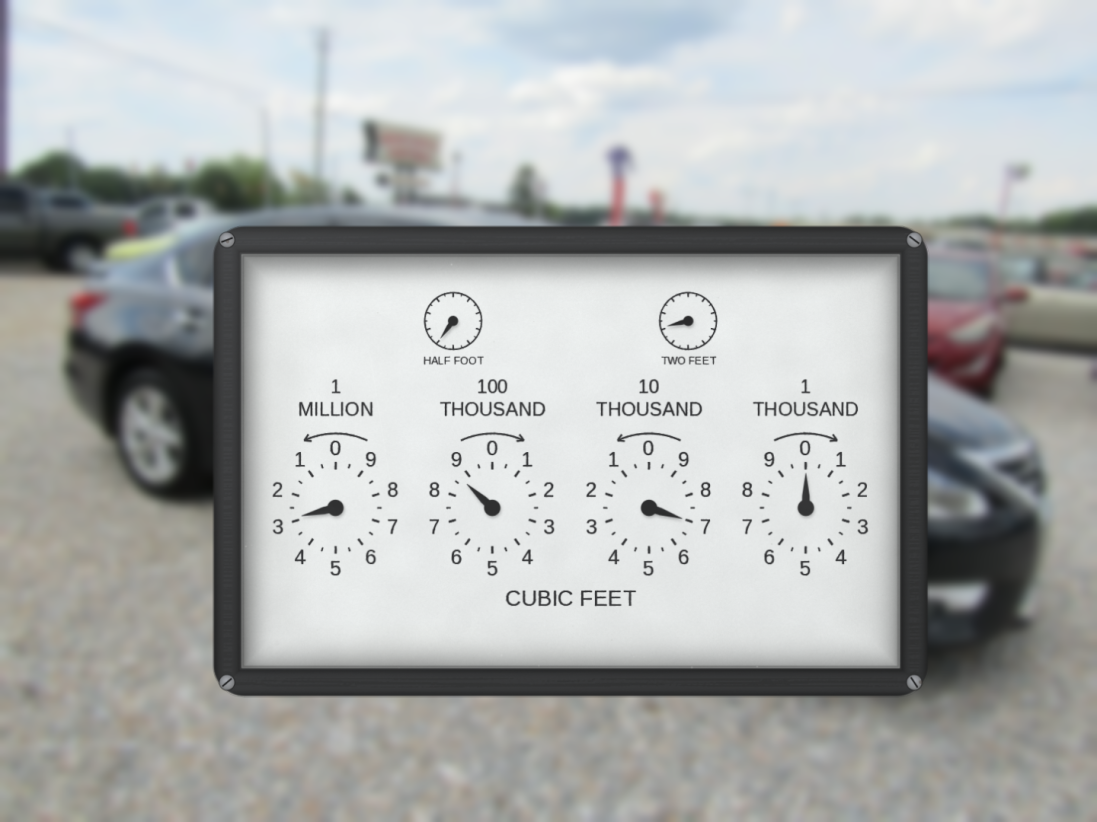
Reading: 287000ft³
